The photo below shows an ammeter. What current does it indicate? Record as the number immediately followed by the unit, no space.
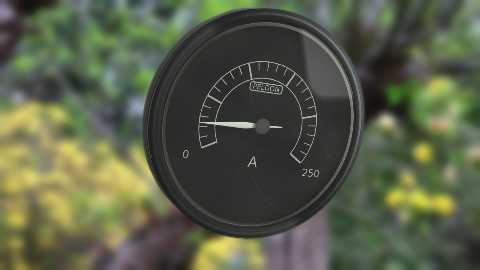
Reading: 25A
